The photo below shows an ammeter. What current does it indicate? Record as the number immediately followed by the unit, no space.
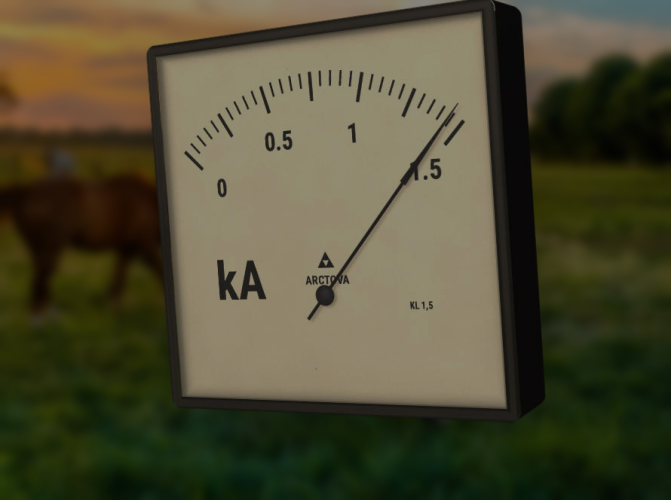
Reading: 1.45kA
